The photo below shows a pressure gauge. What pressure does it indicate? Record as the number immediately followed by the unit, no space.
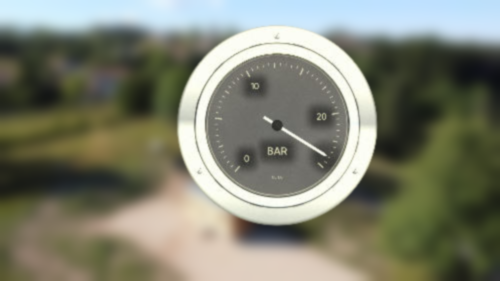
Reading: 24bar
